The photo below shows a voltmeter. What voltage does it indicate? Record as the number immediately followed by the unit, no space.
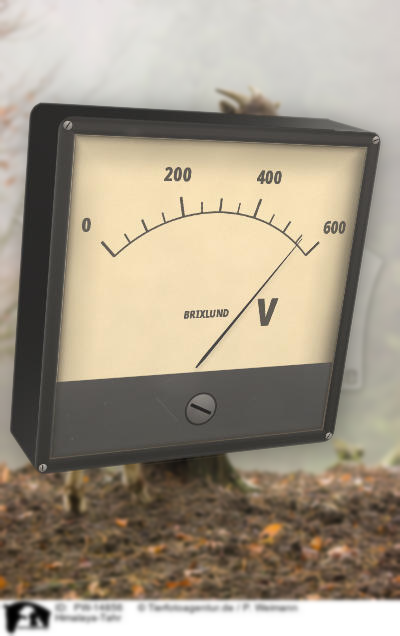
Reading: 550V
